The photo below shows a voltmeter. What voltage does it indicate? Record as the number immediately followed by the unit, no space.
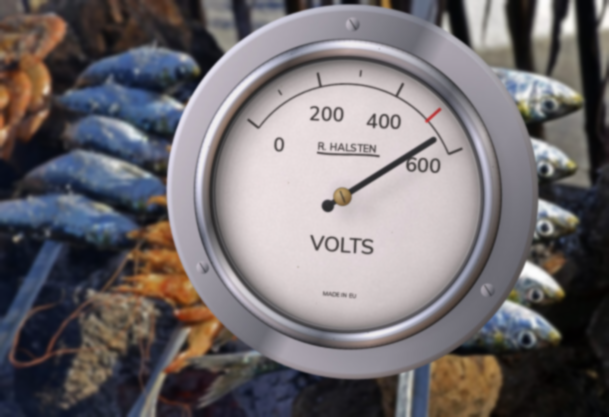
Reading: 550V
